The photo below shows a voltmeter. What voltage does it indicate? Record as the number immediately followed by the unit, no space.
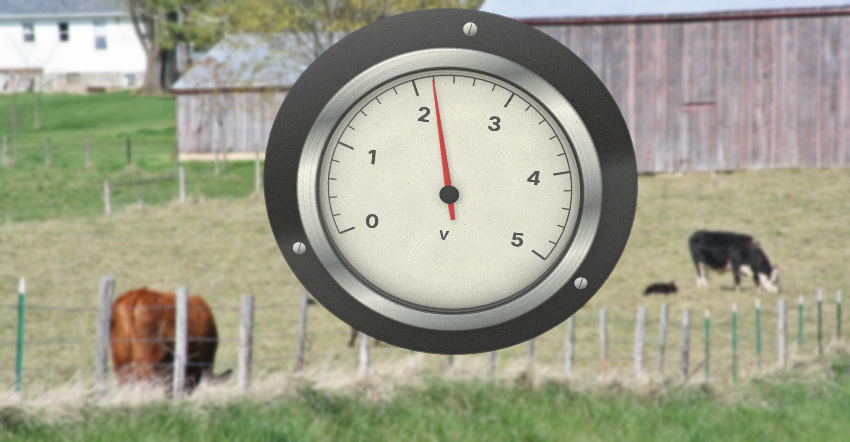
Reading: 2.2V
